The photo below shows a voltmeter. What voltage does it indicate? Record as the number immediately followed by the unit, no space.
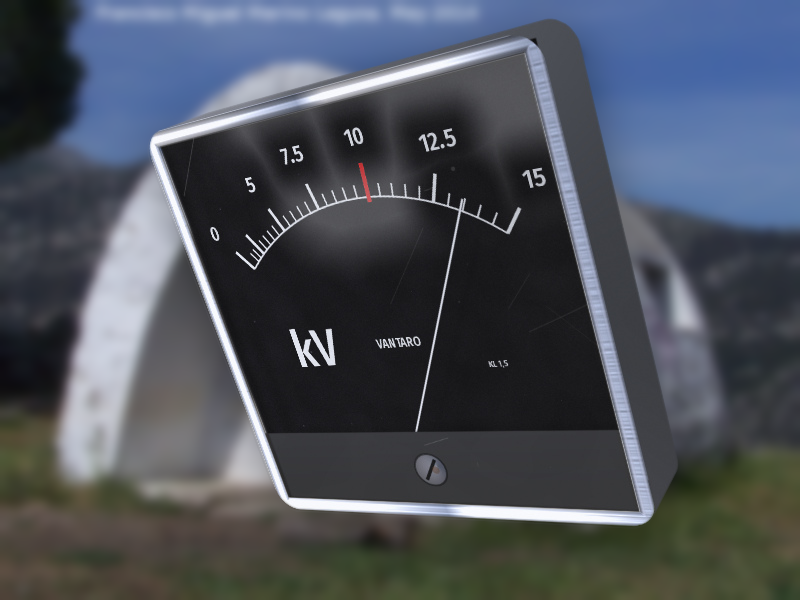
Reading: 13.5kV
